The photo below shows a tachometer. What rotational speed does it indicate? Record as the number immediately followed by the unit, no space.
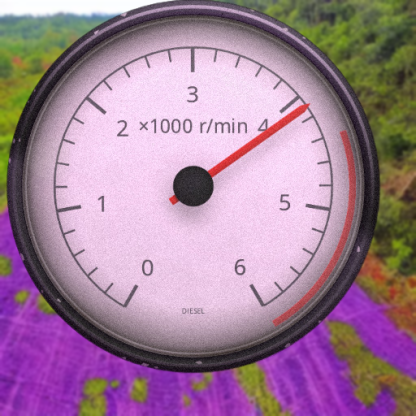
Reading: 4100rpm
